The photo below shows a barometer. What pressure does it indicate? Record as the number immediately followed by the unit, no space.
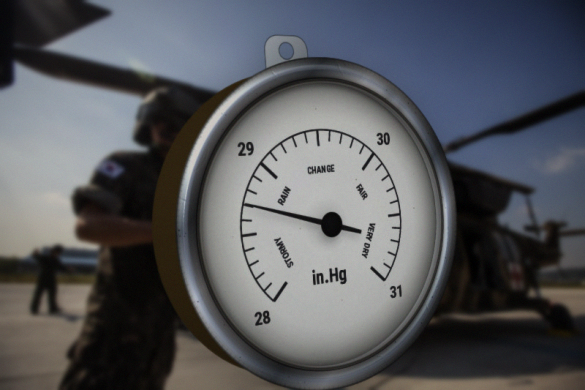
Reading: 28.7inHg
